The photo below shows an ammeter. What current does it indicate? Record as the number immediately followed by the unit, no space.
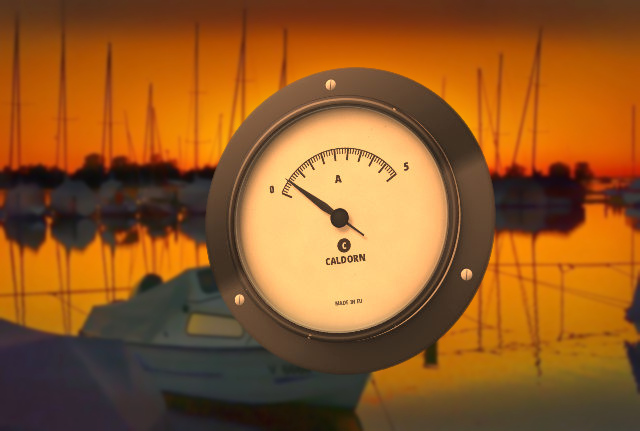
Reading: 0.5A
